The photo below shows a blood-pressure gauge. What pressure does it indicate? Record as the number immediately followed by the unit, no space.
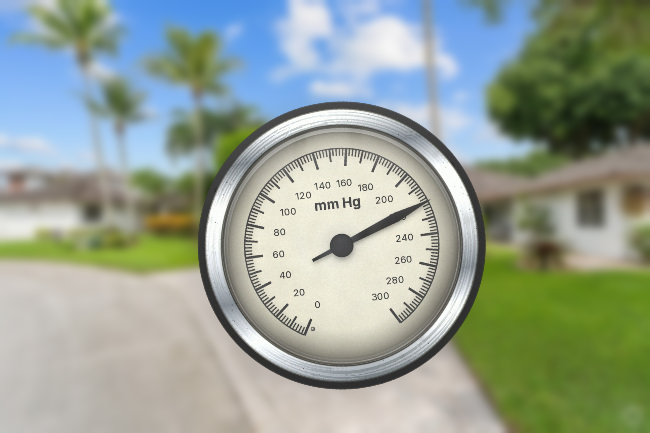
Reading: 220mmHg
